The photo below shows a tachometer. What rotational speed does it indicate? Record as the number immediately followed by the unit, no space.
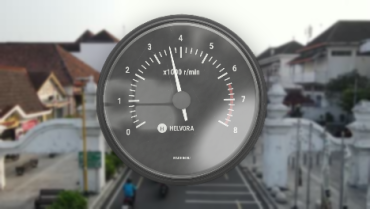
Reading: 3600rpm
